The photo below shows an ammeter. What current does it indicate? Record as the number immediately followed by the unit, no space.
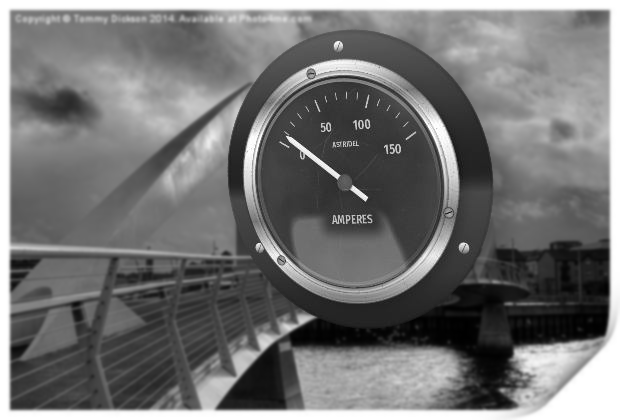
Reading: 10A
